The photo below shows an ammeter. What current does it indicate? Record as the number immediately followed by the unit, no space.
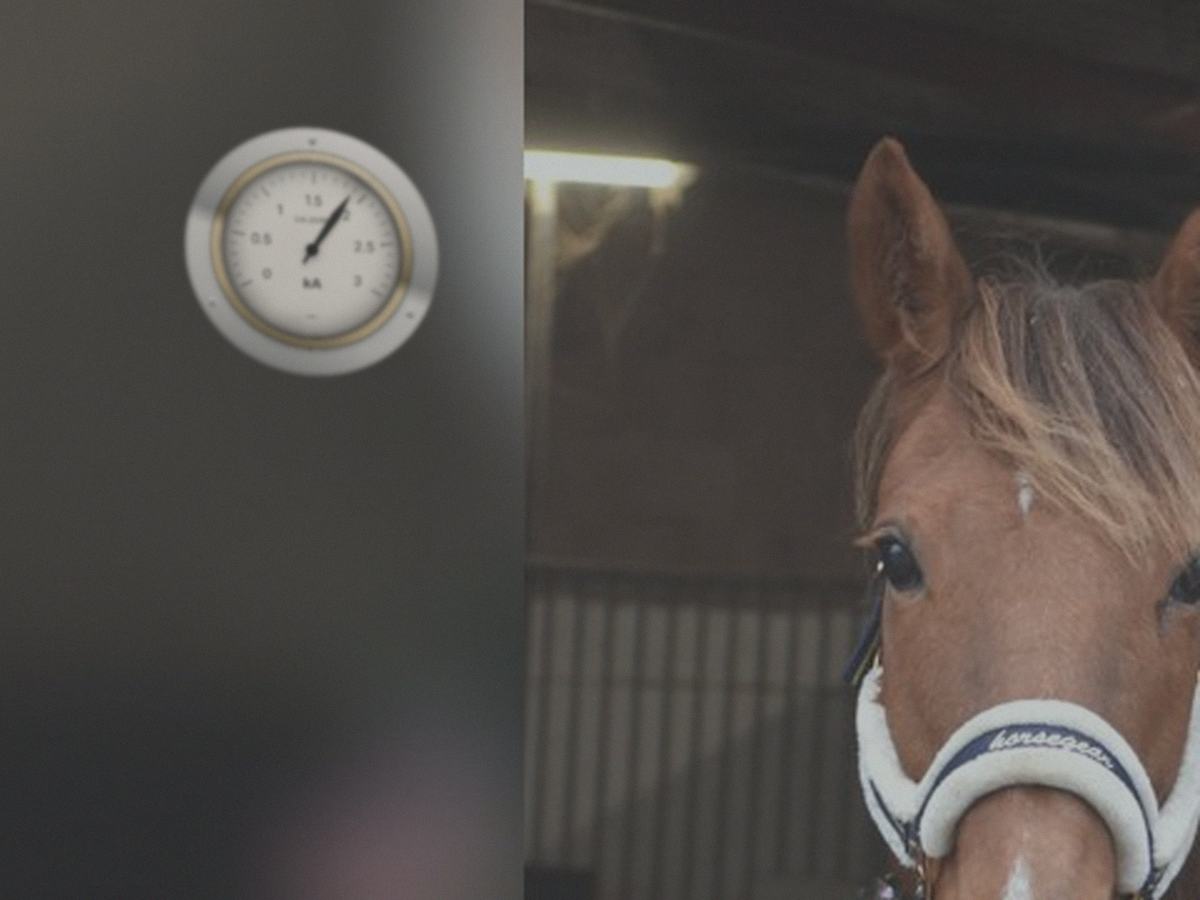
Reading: 1.9kA
